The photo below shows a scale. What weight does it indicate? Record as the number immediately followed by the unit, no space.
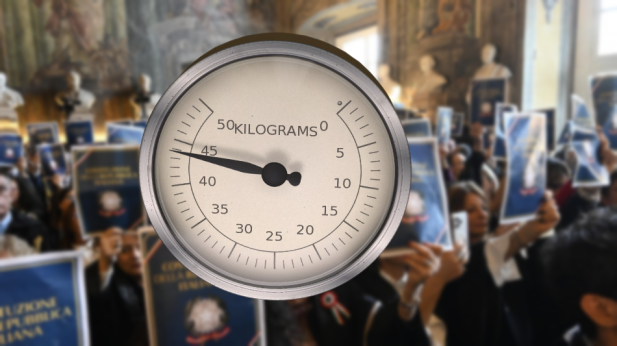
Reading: 44kg
